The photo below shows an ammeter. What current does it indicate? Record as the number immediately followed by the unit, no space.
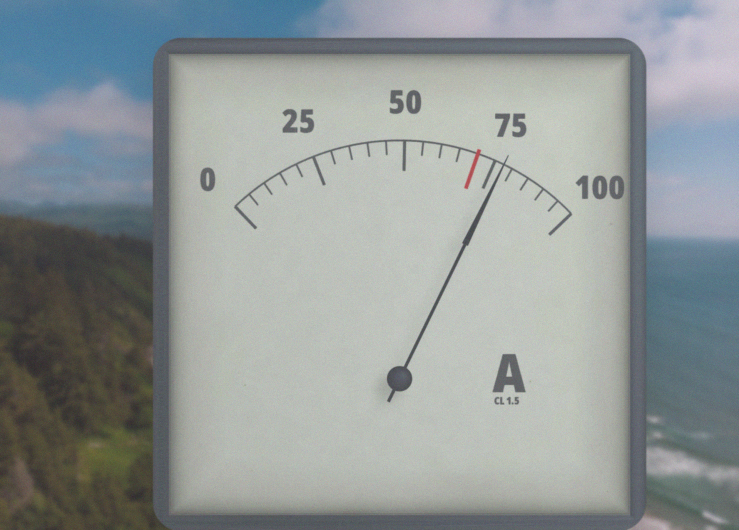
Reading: 77.5A
